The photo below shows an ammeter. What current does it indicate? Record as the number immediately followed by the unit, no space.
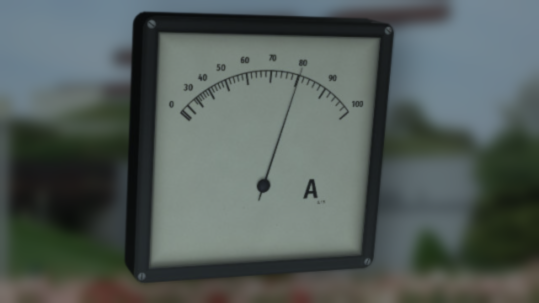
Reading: 80A
